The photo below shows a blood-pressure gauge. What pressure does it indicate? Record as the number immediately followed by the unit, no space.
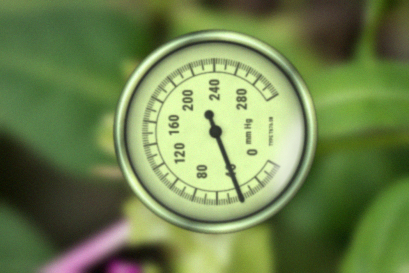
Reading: 40mmHg
